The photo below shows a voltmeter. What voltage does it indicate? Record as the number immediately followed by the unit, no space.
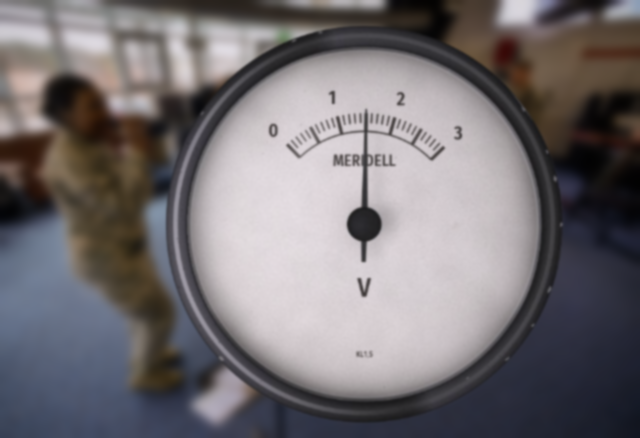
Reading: 1.5V
